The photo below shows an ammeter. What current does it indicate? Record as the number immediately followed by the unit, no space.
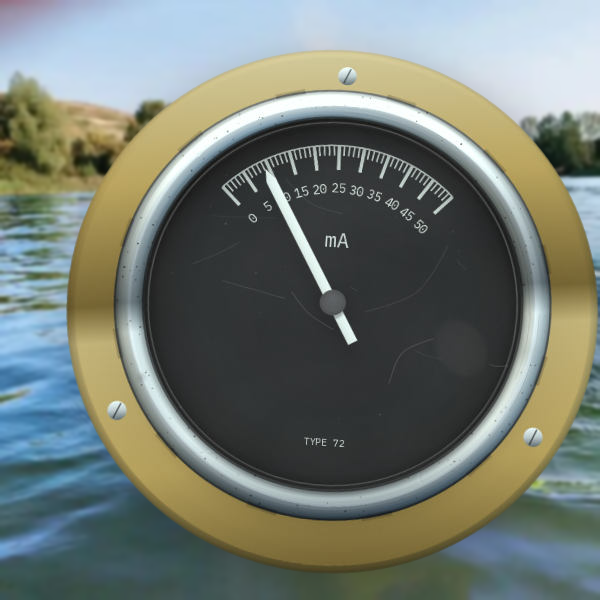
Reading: 9mA
